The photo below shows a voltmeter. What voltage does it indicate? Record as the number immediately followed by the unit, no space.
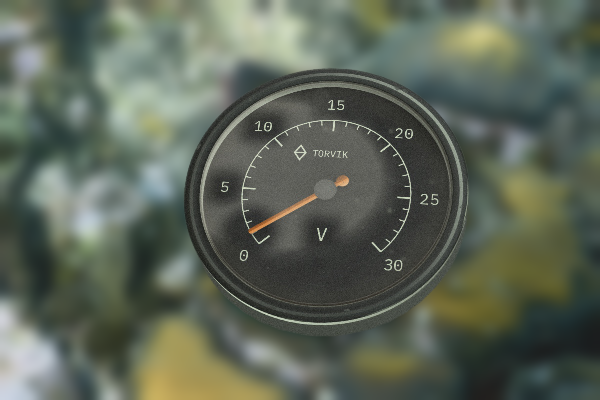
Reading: 1V
